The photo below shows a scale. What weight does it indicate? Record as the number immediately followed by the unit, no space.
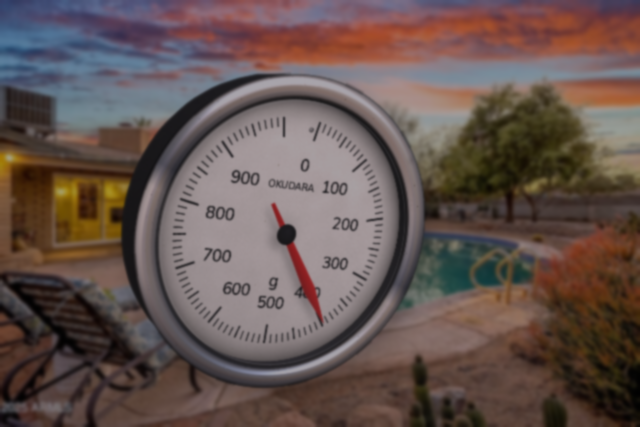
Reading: 400g
